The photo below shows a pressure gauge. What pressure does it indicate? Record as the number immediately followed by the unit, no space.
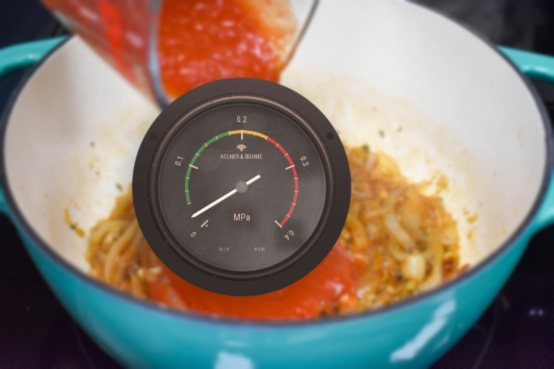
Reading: 0.02MPa
